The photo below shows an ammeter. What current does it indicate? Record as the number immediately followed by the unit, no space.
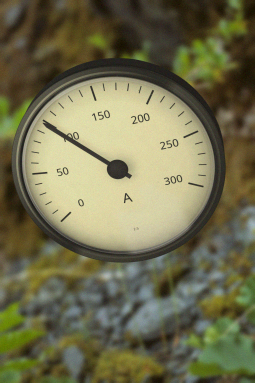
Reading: 100A
